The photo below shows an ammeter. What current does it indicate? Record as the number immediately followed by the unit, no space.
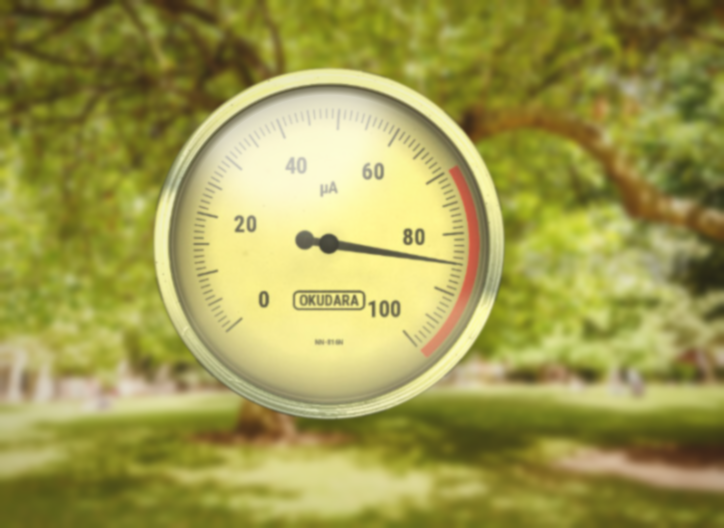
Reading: 85µA
